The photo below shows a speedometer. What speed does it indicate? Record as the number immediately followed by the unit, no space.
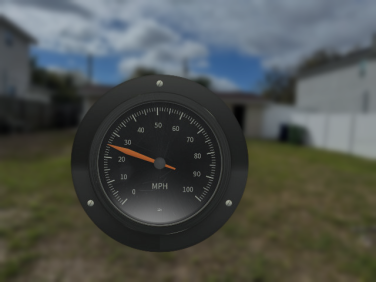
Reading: 25mph
